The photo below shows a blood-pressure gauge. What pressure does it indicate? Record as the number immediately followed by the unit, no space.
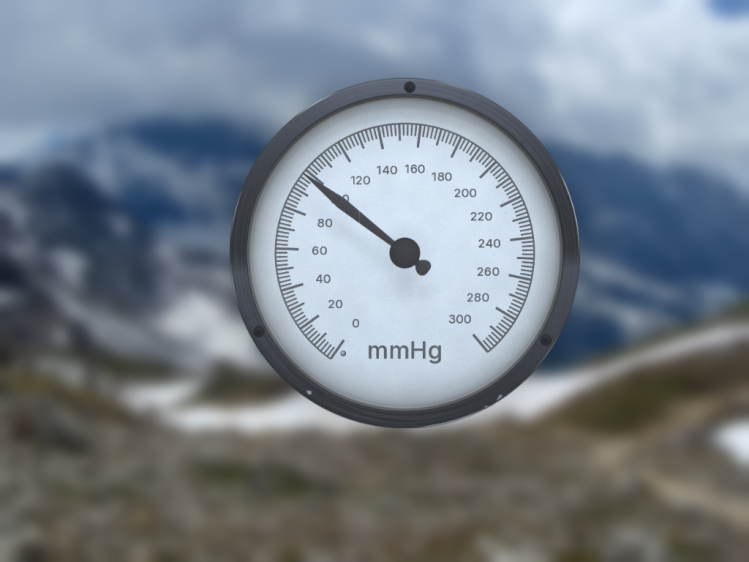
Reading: 98mmHg
